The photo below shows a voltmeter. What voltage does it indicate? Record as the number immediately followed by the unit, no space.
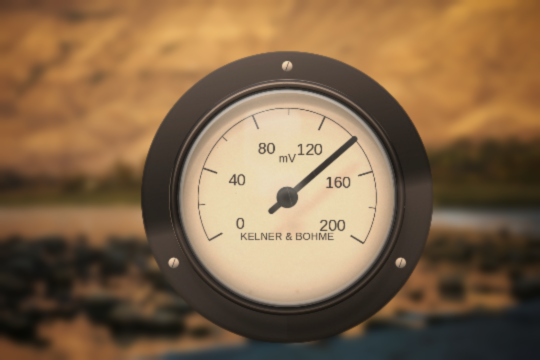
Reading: 140mV
